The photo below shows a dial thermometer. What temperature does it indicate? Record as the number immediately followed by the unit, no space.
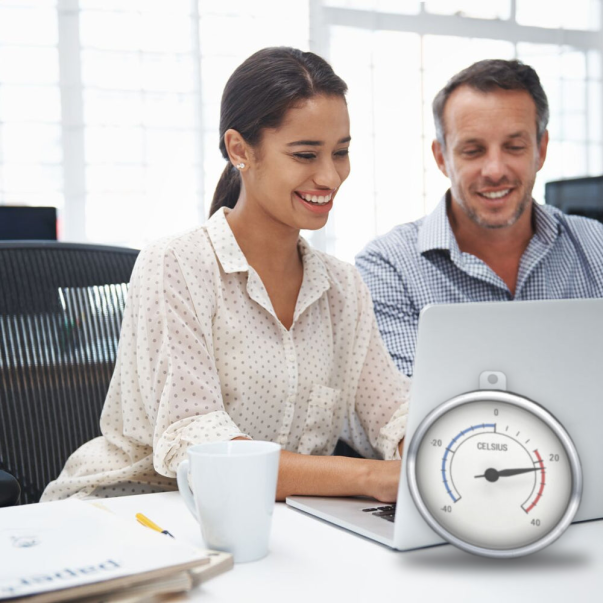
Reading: 22°C
